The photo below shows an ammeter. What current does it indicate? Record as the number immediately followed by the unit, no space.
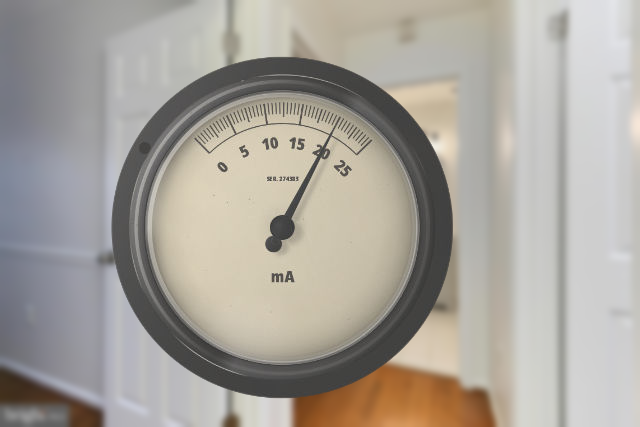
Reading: 20mA
